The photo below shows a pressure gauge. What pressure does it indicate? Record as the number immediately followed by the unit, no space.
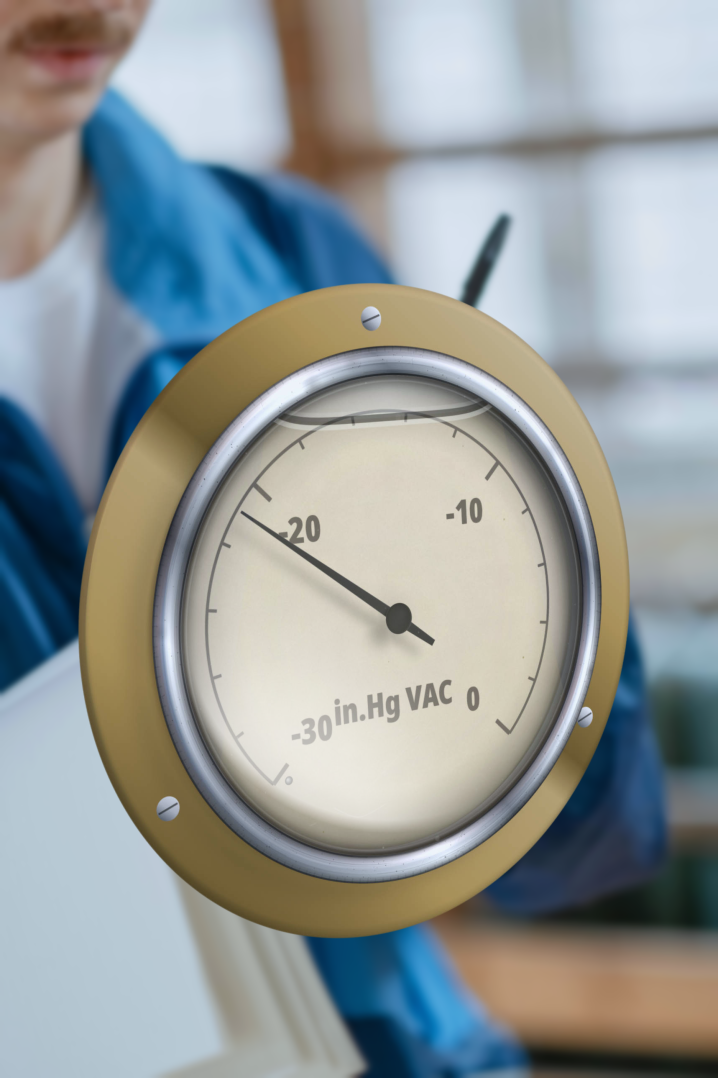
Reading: -21inHg
